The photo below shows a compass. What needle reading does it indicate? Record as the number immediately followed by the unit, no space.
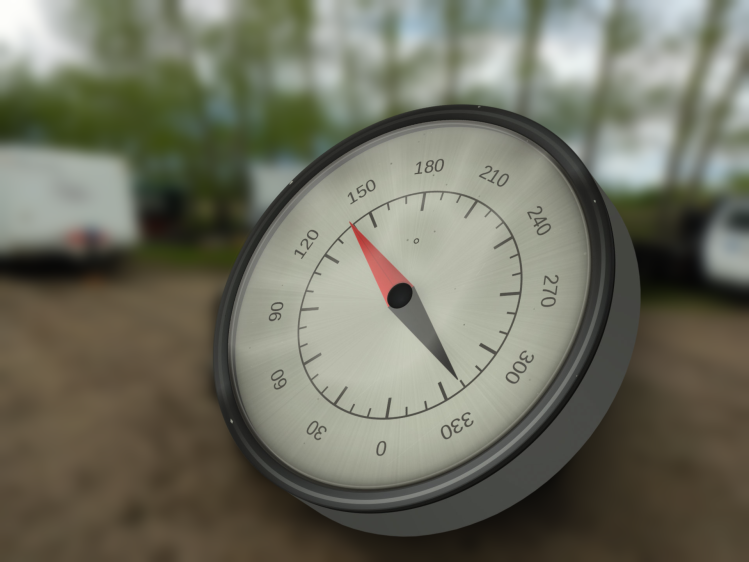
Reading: 140°
